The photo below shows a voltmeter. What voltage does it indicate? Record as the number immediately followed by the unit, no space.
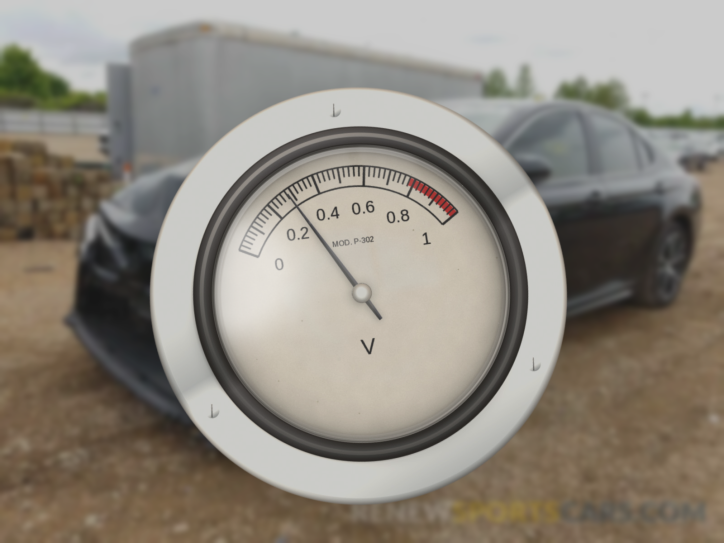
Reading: 0.28V
